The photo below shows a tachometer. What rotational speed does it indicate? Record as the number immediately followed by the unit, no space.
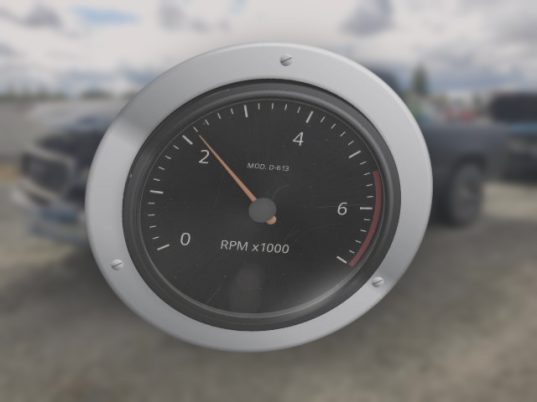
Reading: 2200rpm
